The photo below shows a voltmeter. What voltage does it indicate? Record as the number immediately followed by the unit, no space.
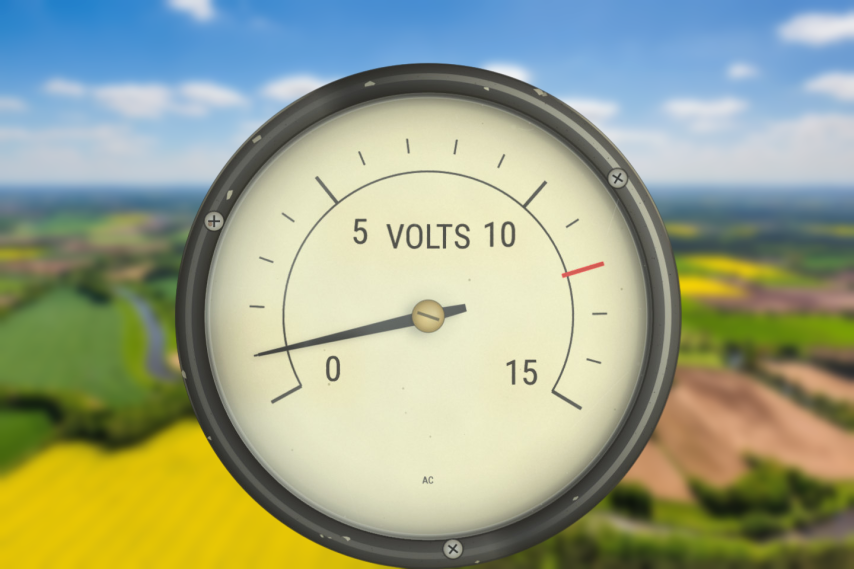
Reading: 1V
